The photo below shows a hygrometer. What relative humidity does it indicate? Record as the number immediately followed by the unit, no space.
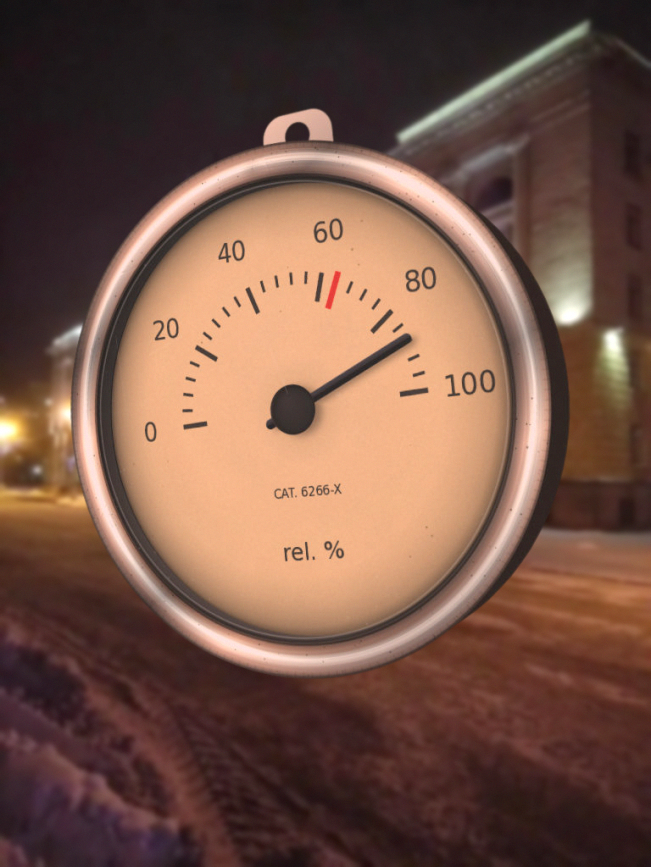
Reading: 88%
